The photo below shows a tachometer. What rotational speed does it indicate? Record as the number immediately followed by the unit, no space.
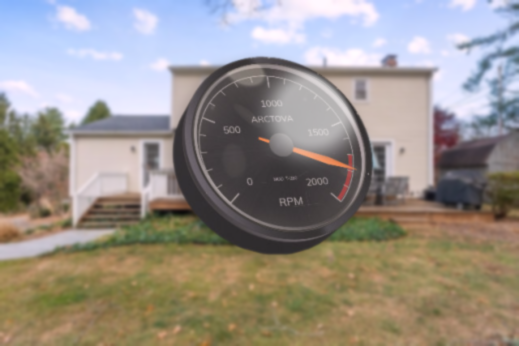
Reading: 1800rpm
